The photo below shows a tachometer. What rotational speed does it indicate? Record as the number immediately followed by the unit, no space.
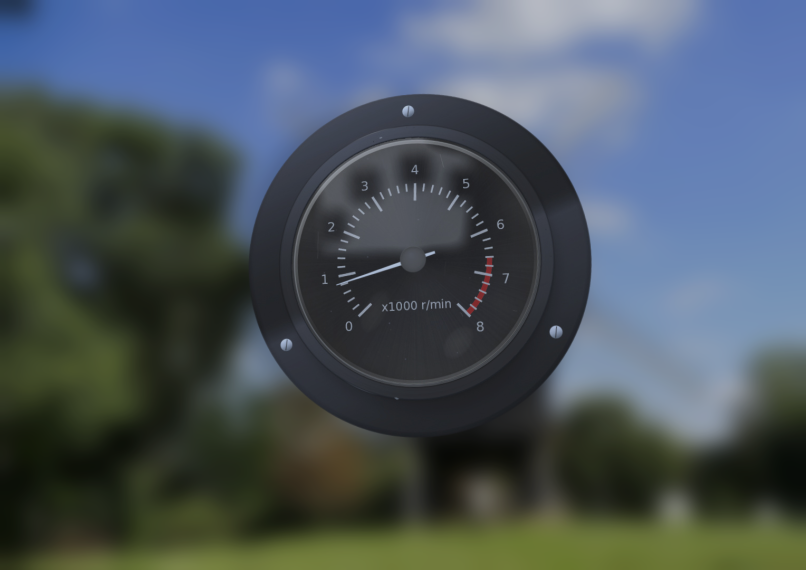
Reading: 800rpm
